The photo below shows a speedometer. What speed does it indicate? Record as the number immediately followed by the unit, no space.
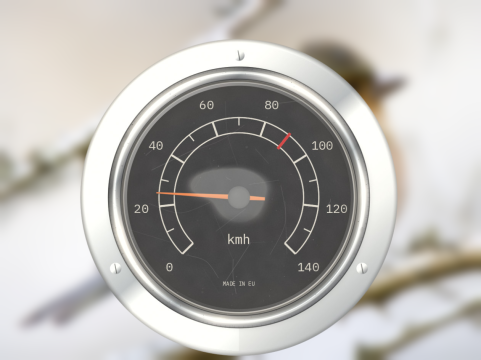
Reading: 25km/h
